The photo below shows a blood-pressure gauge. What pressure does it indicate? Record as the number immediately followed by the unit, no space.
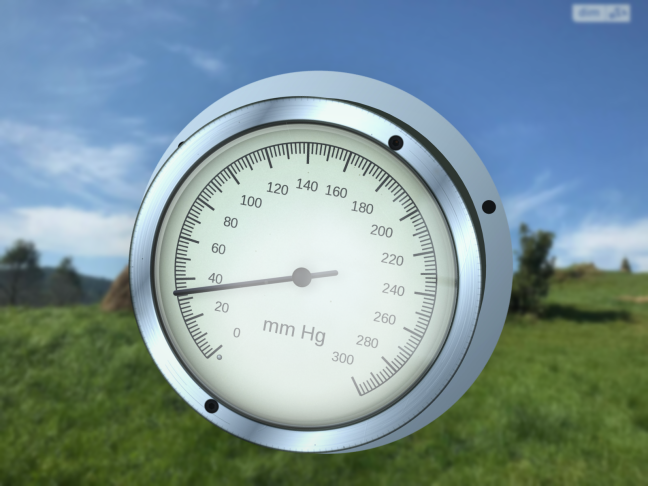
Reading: 34mmHg
